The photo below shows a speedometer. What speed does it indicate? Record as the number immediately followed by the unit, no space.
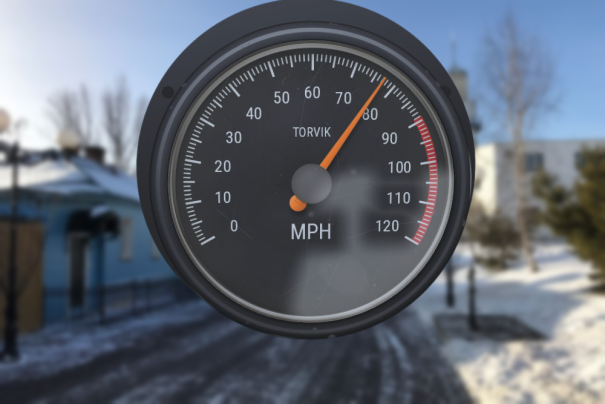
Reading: 77mph
